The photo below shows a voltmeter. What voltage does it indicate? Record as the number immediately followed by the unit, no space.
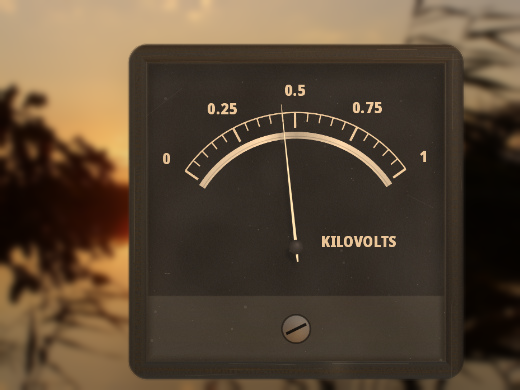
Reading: 0.45kV
